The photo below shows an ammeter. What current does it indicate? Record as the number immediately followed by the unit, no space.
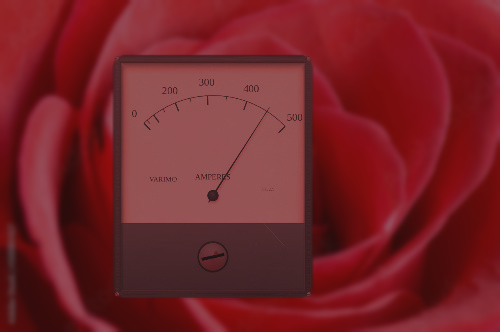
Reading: 450A
